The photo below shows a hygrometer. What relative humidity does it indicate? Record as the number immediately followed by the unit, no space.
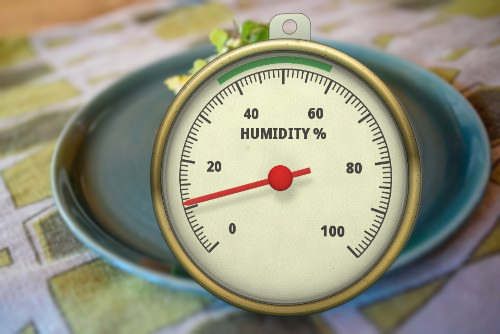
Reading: 11%
